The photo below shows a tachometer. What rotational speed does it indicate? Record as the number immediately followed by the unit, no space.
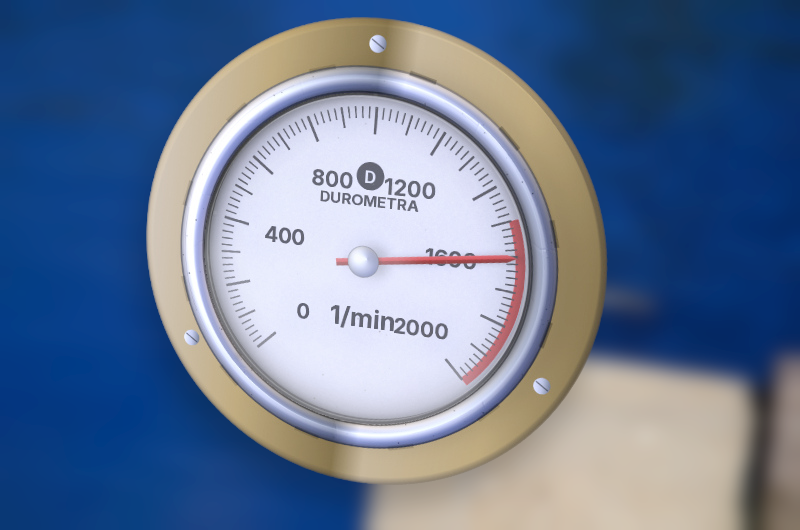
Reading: 1600rpm
